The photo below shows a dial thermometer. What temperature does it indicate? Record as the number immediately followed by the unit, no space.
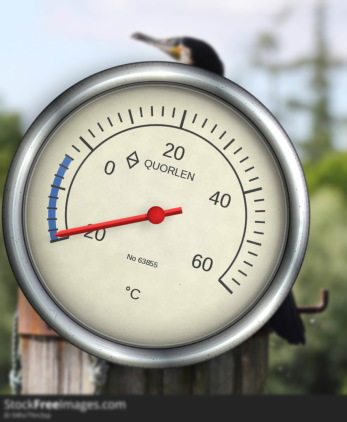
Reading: -19°C
